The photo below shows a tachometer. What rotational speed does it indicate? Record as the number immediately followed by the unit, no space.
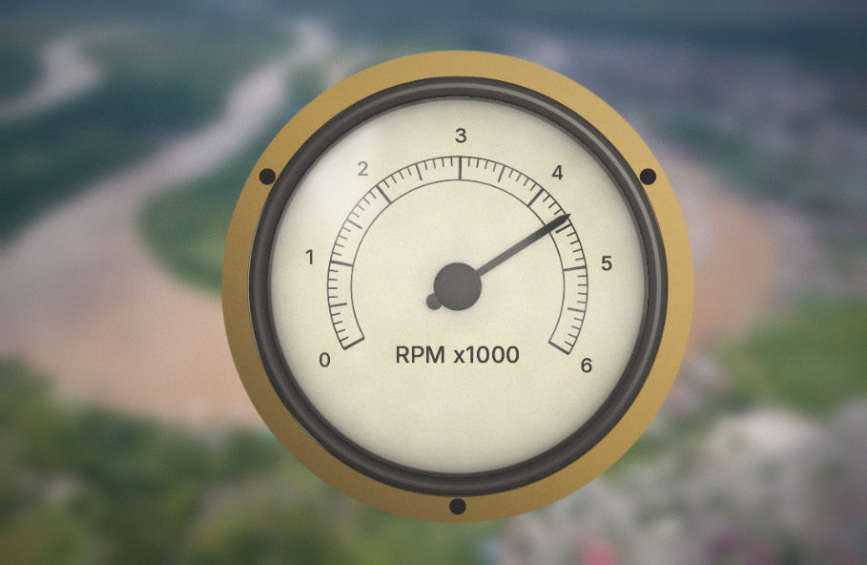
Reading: 4400rpm
